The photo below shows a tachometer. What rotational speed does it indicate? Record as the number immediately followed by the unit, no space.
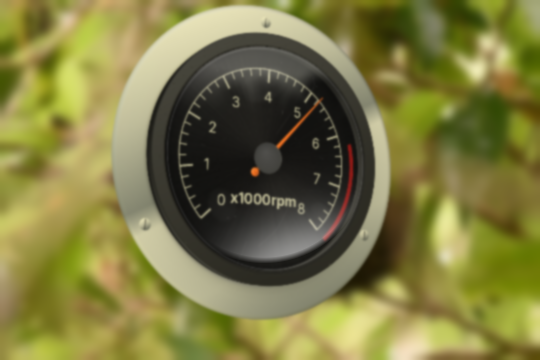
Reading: 5200rpm
